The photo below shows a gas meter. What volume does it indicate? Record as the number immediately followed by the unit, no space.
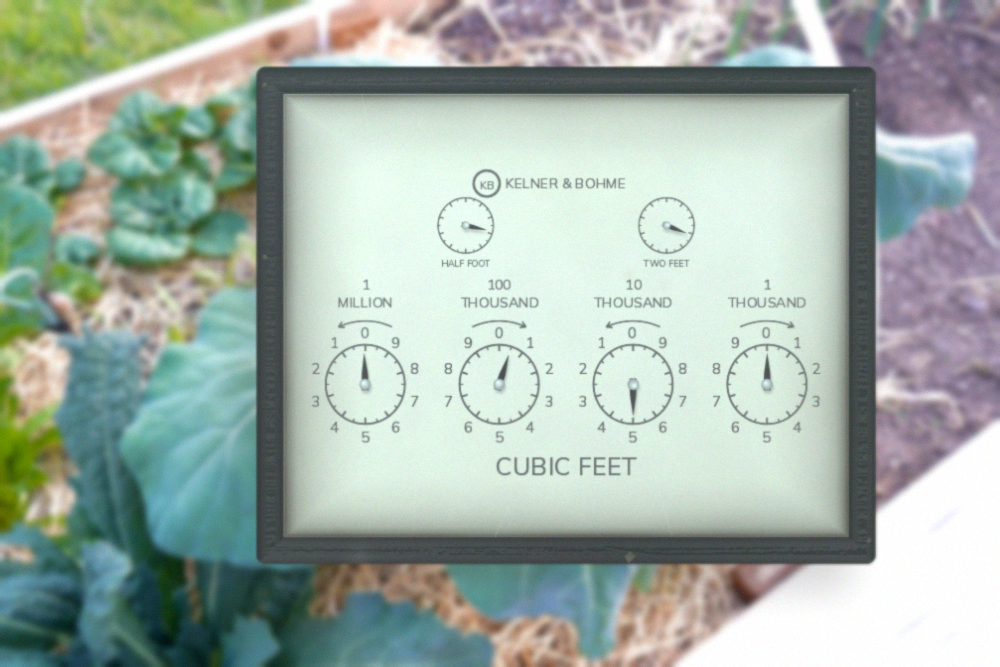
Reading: 5000ft³
